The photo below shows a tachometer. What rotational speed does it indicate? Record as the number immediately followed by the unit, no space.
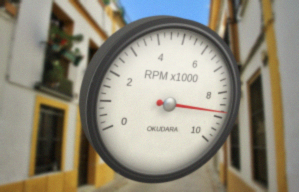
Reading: 8750rpm
